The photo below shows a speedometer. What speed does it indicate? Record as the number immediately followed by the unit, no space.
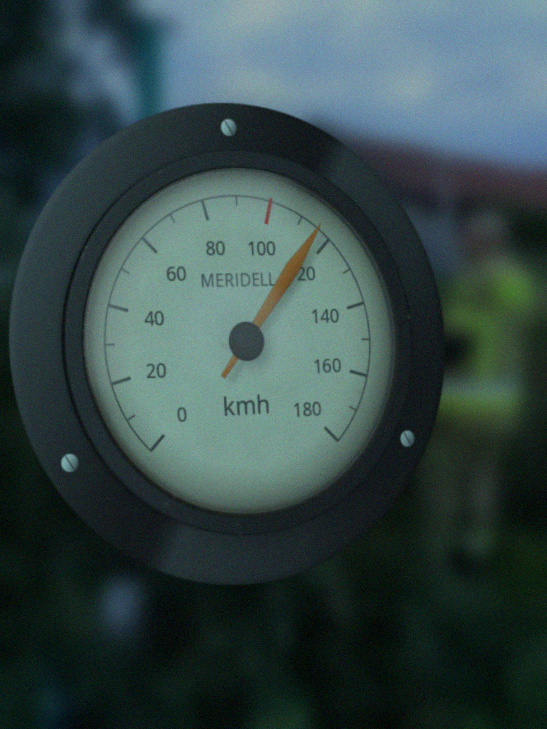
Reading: 115km/h
